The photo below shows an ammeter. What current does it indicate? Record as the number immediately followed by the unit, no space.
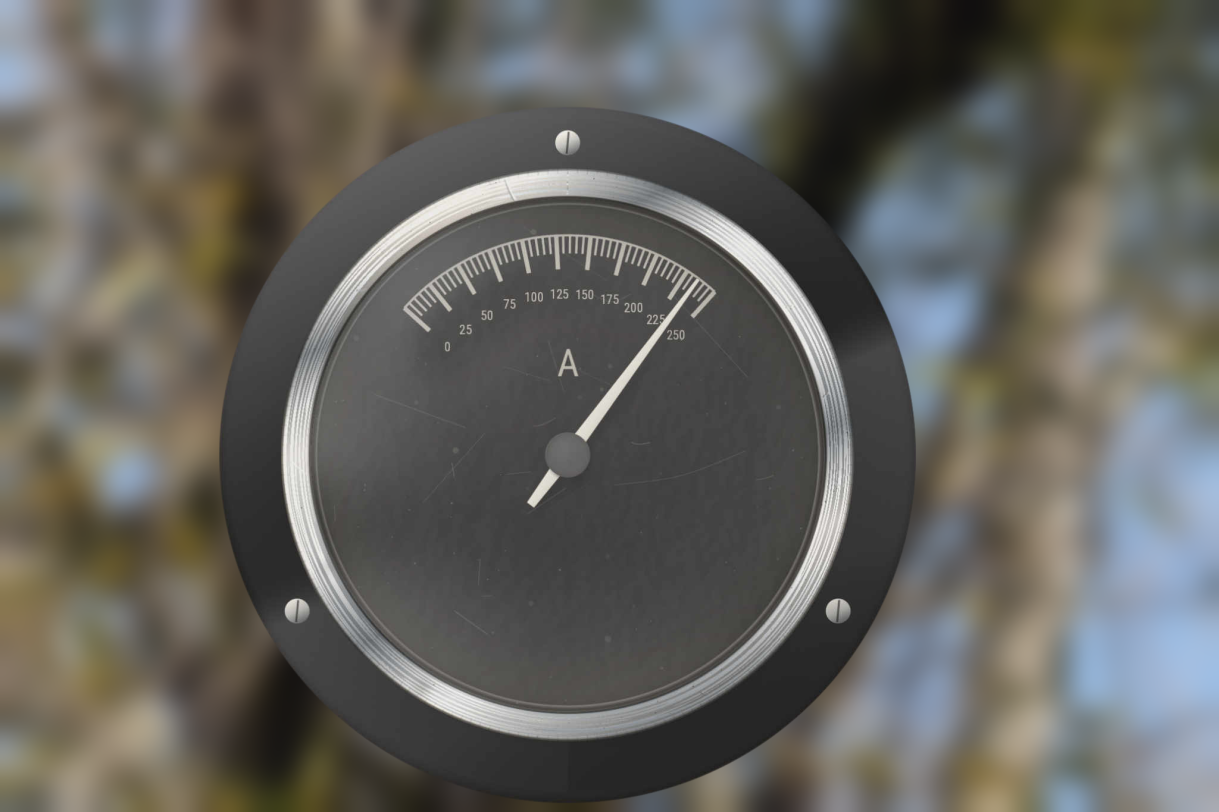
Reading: 235A
